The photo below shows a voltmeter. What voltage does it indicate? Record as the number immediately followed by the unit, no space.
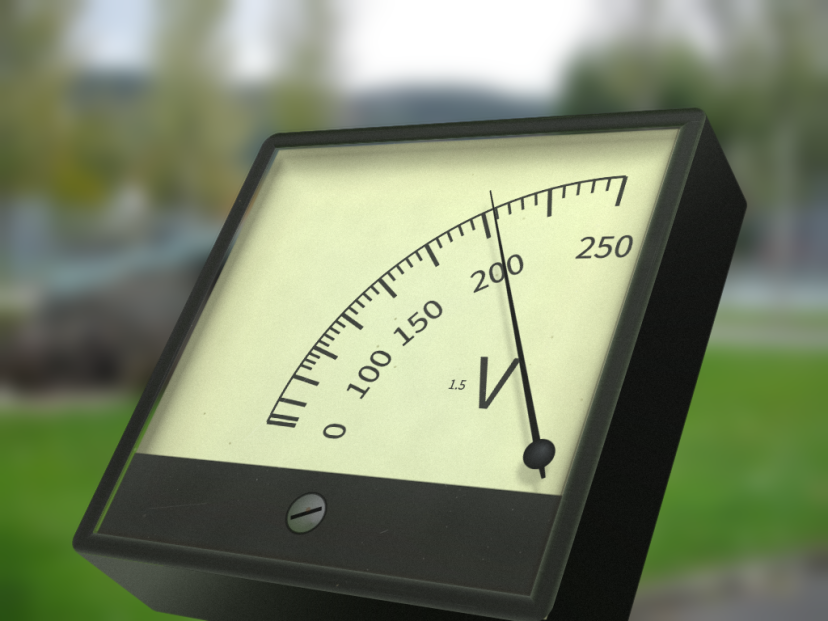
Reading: 205V
